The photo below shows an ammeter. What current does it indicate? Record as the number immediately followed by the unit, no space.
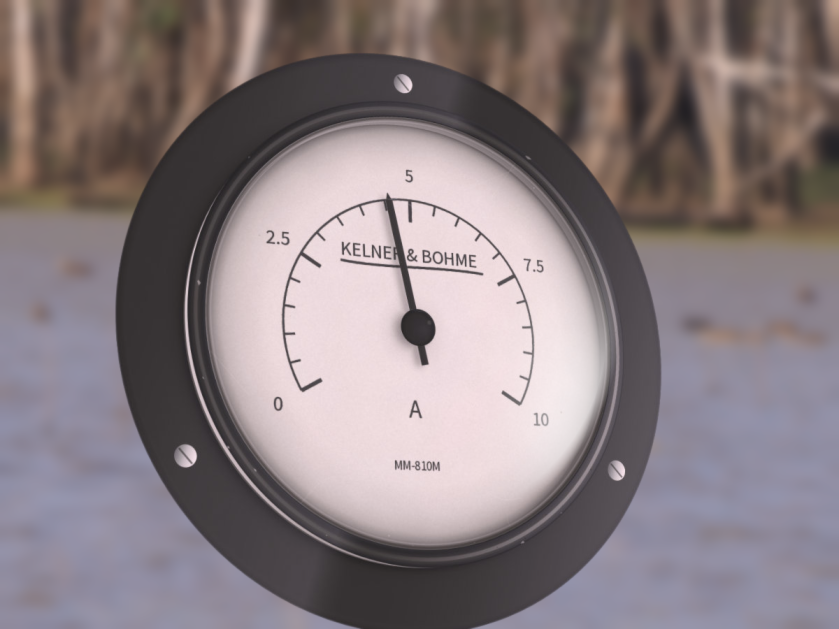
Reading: 4.5A
